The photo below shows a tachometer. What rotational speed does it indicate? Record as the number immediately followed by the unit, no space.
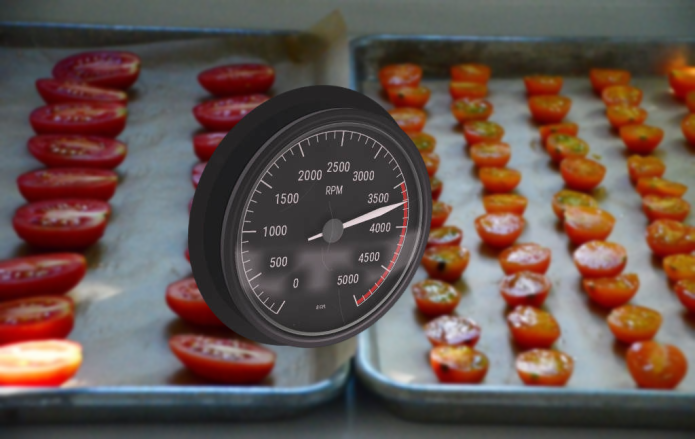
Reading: 3700rpm
